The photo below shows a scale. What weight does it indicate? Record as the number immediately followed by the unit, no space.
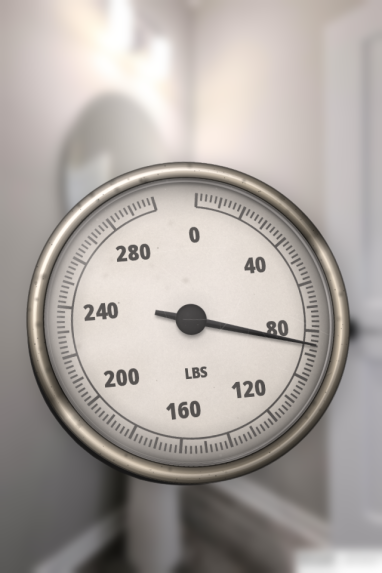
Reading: 86lb
